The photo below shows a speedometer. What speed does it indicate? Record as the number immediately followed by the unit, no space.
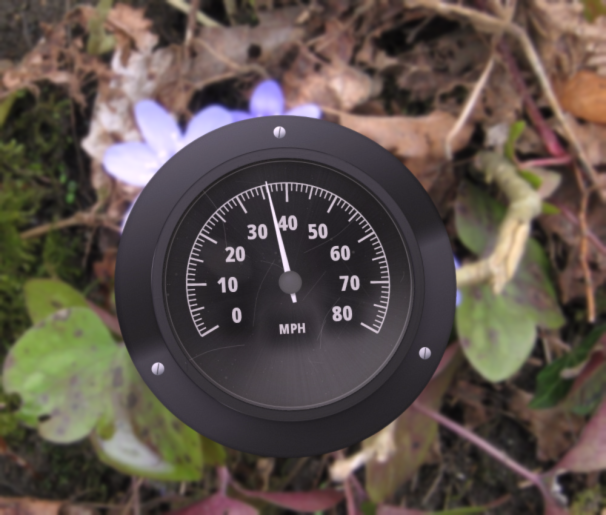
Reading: 36mph
